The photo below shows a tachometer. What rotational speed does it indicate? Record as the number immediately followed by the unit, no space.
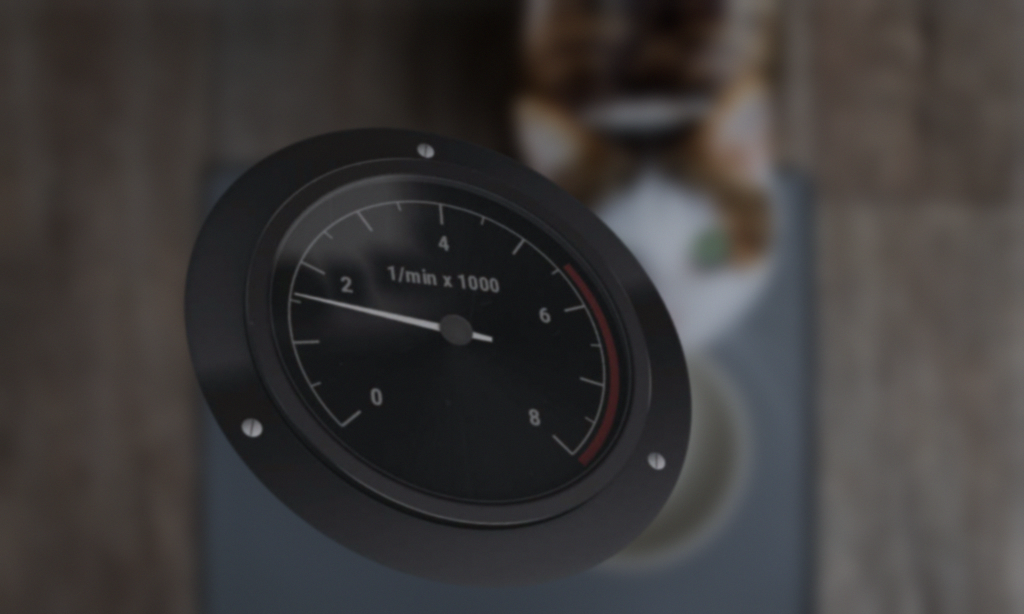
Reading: 1500rpm
